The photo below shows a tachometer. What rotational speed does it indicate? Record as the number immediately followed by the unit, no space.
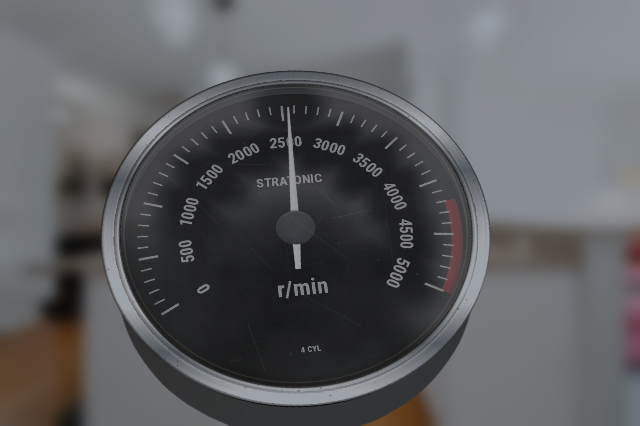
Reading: 2550rpm
